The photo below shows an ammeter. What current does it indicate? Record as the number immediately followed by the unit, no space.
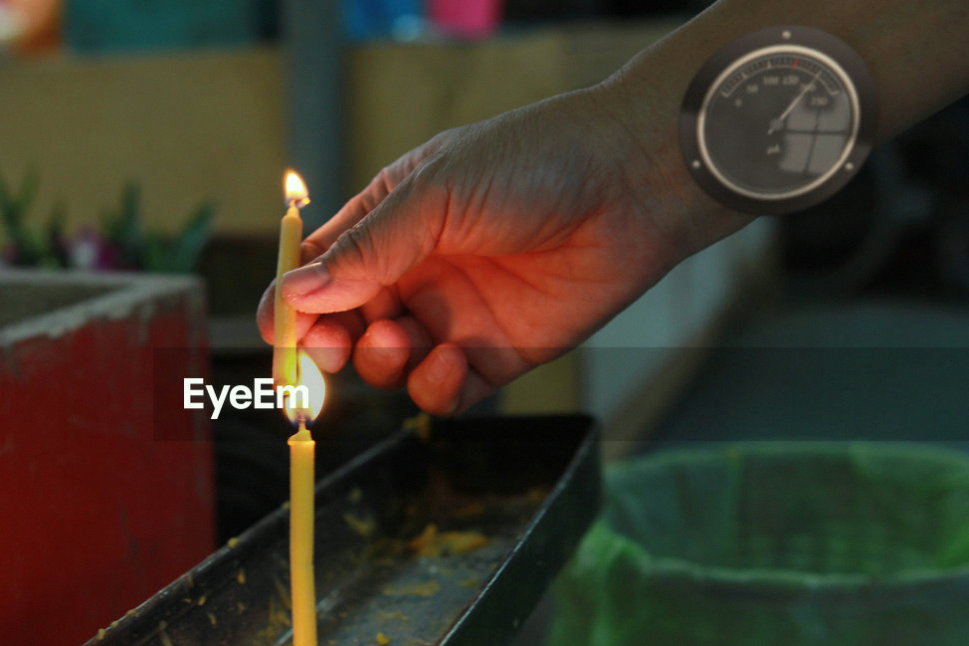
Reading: 200µA
